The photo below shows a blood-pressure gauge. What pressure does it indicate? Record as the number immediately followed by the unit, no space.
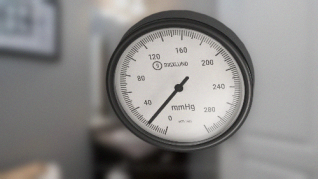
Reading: 20mmHg
